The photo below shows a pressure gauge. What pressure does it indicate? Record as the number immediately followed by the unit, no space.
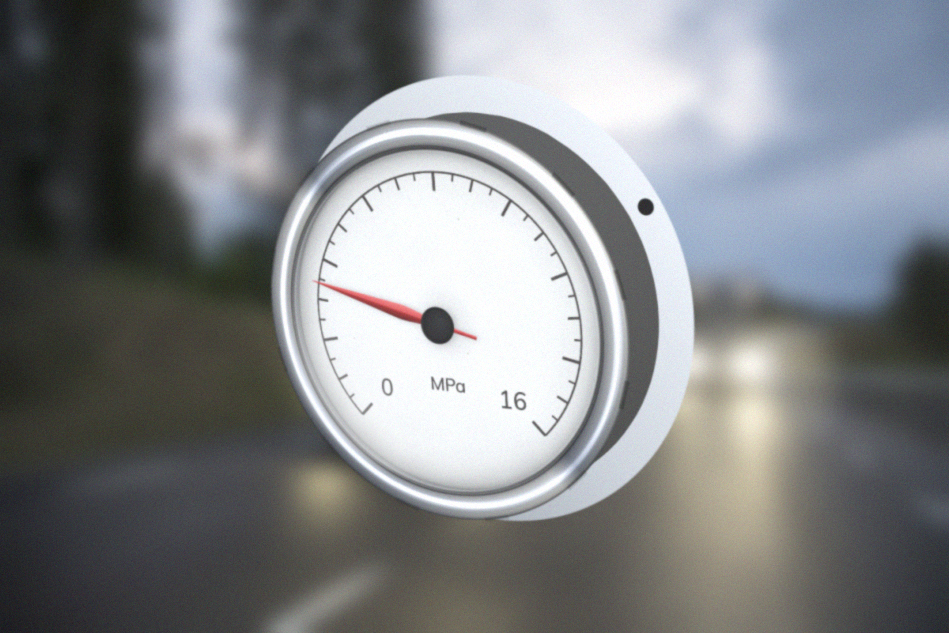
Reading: 3.5MPa
